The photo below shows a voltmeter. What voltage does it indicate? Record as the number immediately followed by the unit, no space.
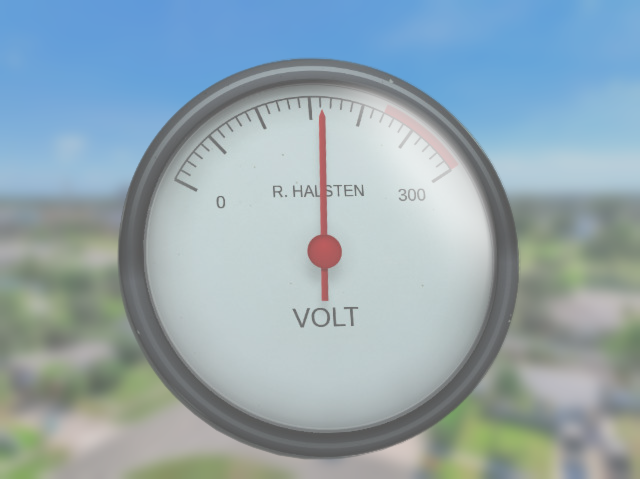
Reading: 160V
